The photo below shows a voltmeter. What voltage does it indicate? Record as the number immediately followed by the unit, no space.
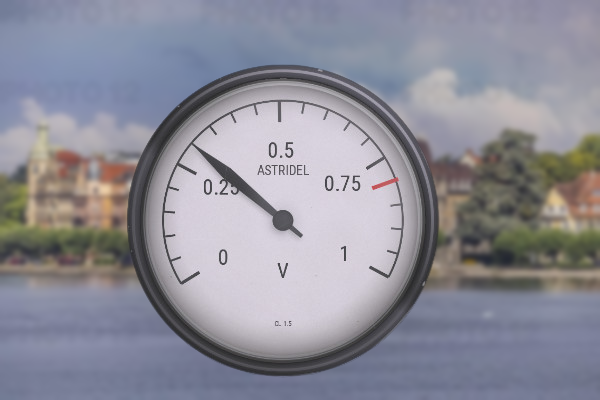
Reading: 0.3V
